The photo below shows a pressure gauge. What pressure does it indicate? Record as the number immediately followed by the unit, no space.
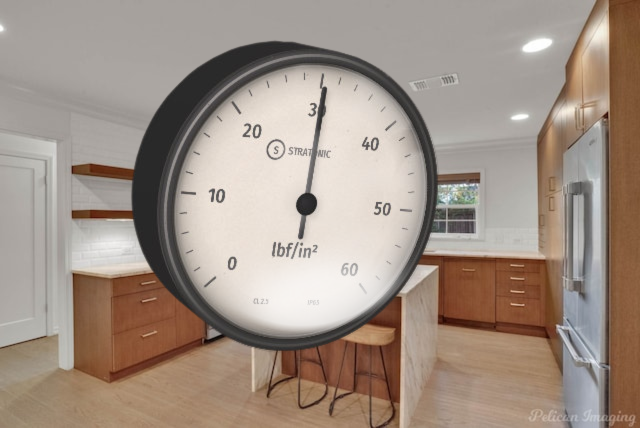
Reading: 30psi
